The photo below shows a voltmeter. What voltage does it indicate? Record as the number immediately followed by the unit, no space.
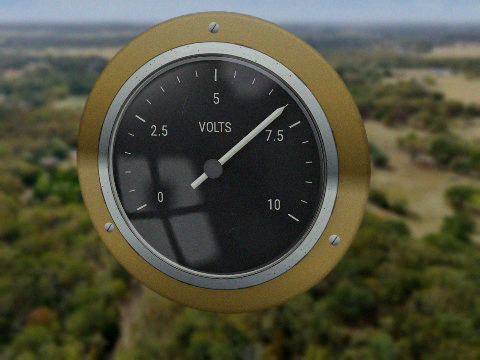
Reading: 7V
